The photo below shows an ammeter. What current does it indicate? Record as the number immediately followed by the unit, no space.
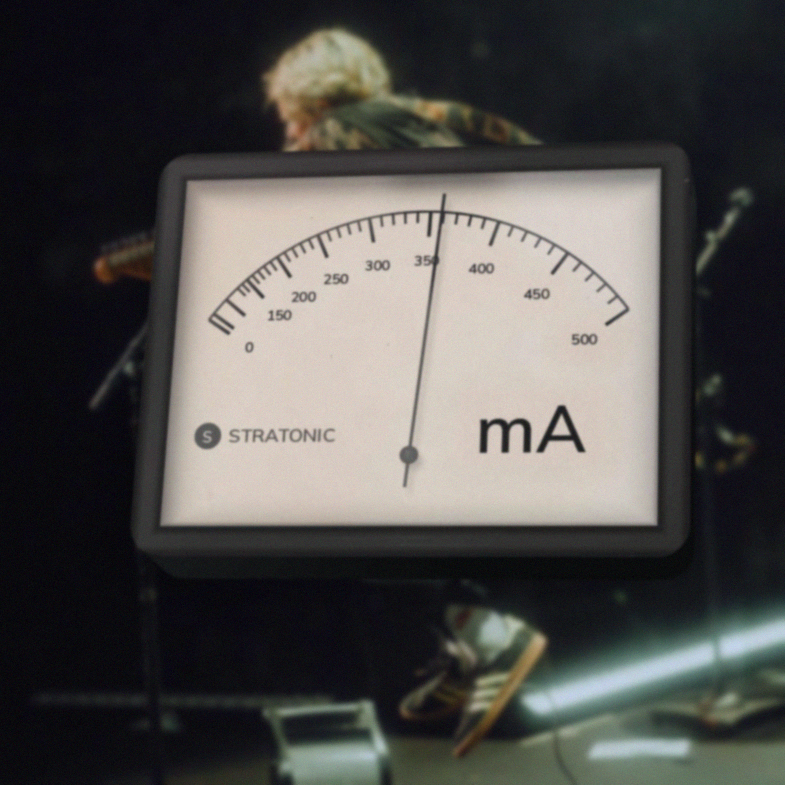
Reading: 360mA
